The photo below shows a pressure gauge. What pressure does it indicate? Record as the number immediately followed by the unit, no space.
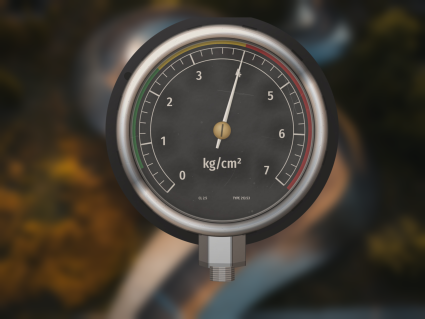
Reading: 4kg/cm²
